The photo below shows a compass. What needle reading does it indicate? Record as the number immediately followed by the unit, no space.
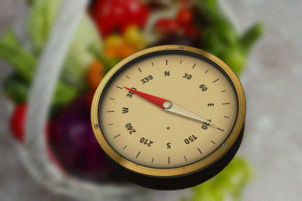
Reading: 300°
